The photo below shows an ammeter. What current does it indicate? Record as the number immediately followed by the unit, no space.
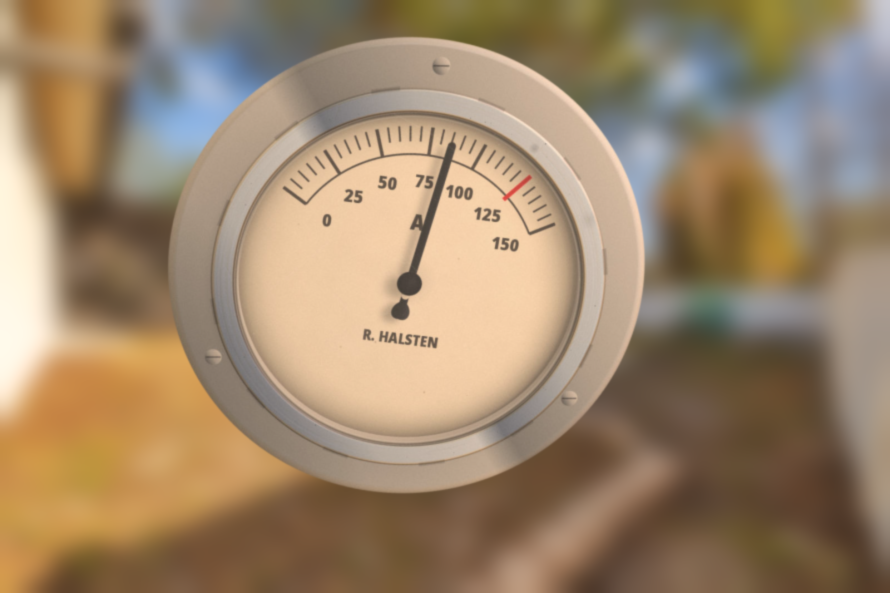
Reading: 85A
